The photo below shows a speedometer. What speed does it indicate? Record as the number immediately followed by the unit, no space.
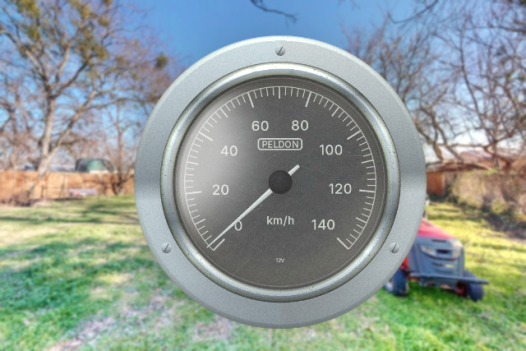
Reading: 2km/h
